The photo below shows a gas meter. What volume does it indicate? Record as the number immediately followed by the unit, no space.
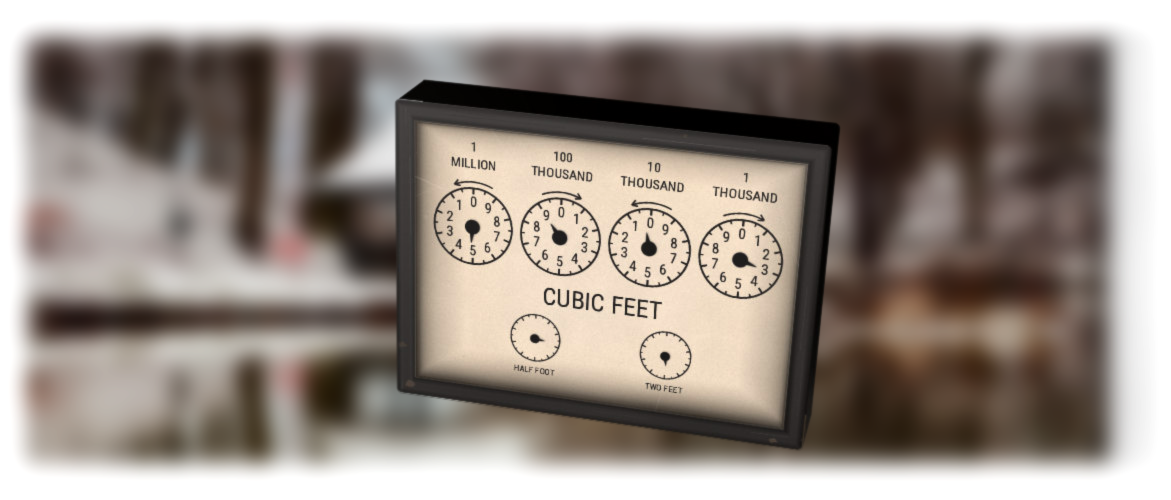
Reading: 490300ft³
